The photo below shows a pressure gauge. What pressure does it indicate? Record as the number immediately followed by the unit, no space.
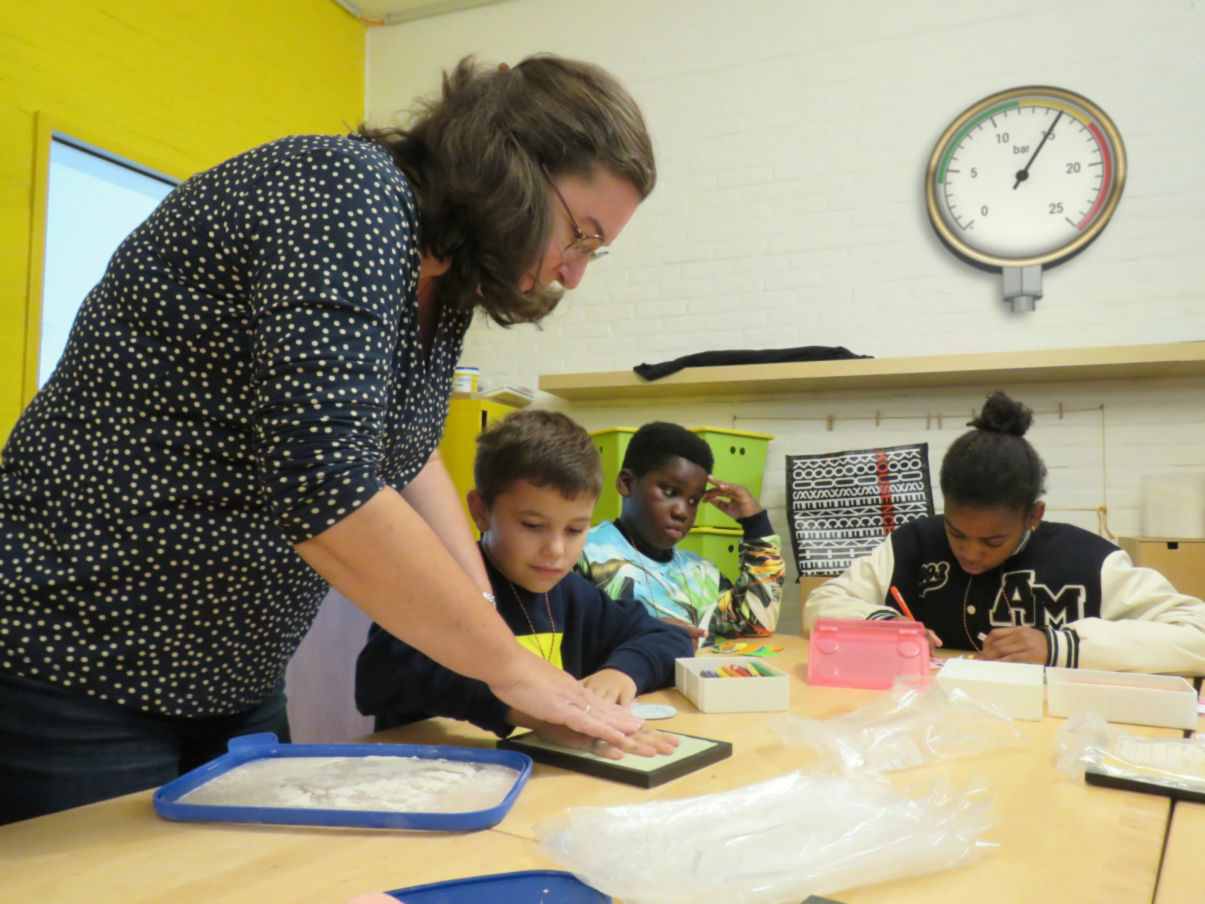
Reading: 15bar
